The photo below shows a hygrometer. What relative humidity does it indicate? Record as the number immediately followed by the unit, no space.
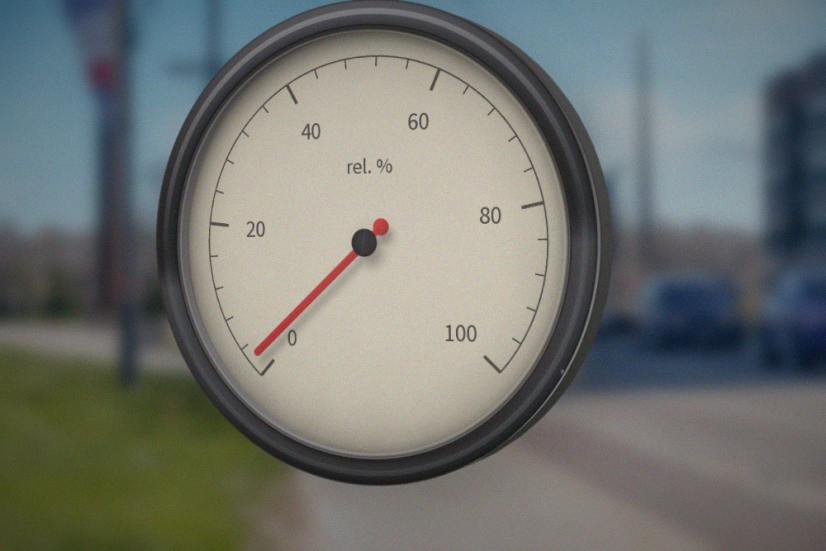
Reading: 2%
